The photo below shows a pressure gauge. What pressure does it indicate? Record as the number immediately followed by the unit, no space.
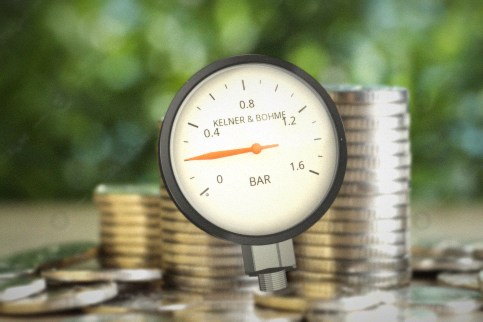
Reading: 0.2bar
